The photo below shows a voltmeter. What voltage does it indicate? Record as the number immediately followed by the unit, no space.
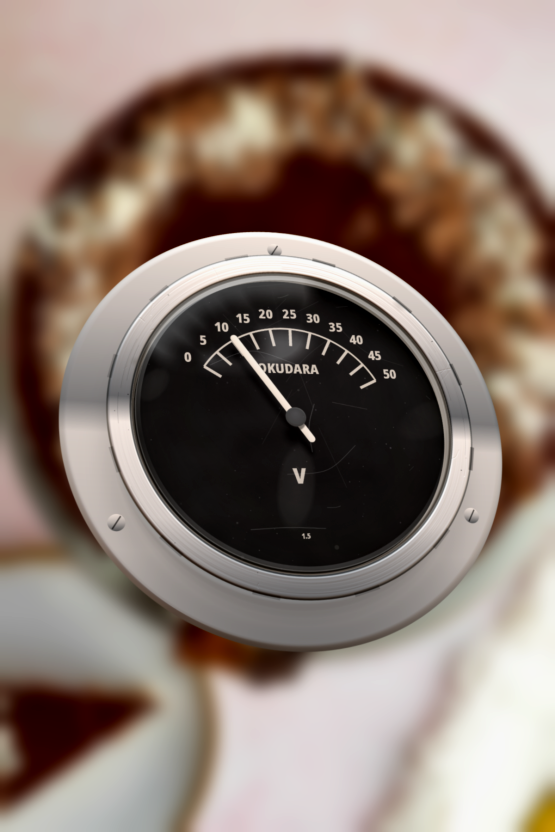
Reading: 10V
